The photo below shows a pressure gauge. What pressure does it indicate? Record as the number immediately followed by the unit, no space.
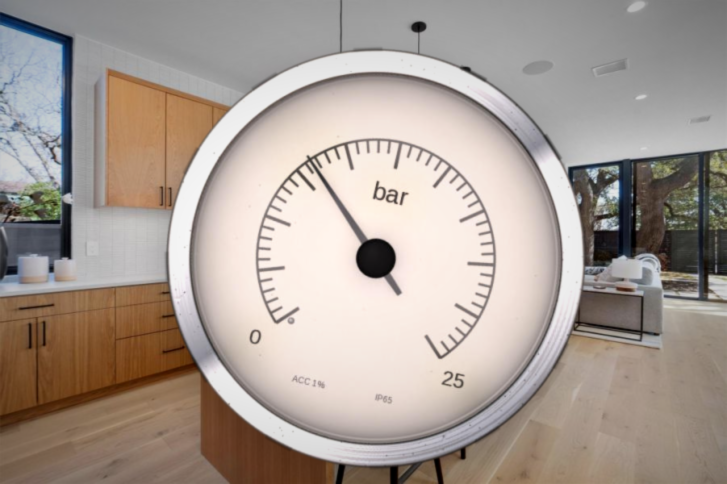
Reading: 8.25bar
